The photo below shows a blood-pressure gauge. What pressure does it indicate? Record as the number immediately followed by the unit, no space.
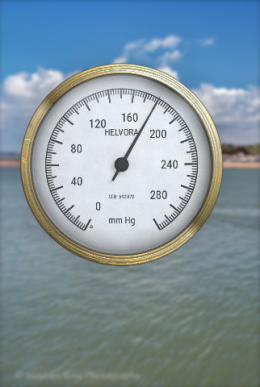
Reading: 180mmHg
